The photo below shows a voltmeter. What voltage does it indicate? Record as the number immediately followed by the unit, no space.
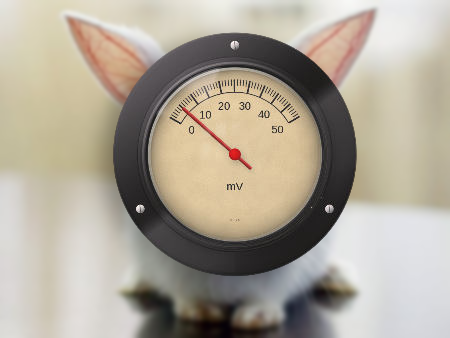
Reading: 5mV
